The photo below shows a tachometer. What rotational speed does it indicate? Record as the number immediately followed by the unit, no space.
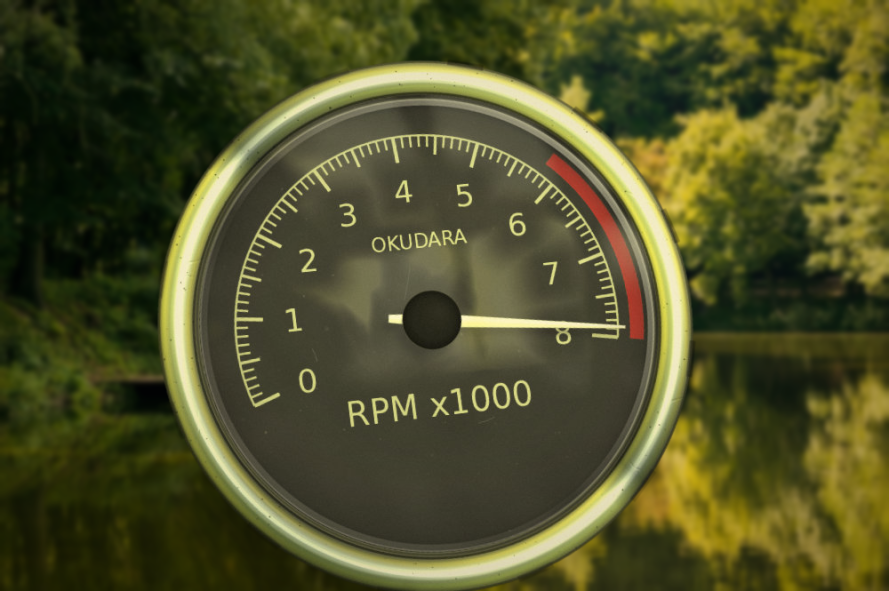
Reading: 7900rpm
